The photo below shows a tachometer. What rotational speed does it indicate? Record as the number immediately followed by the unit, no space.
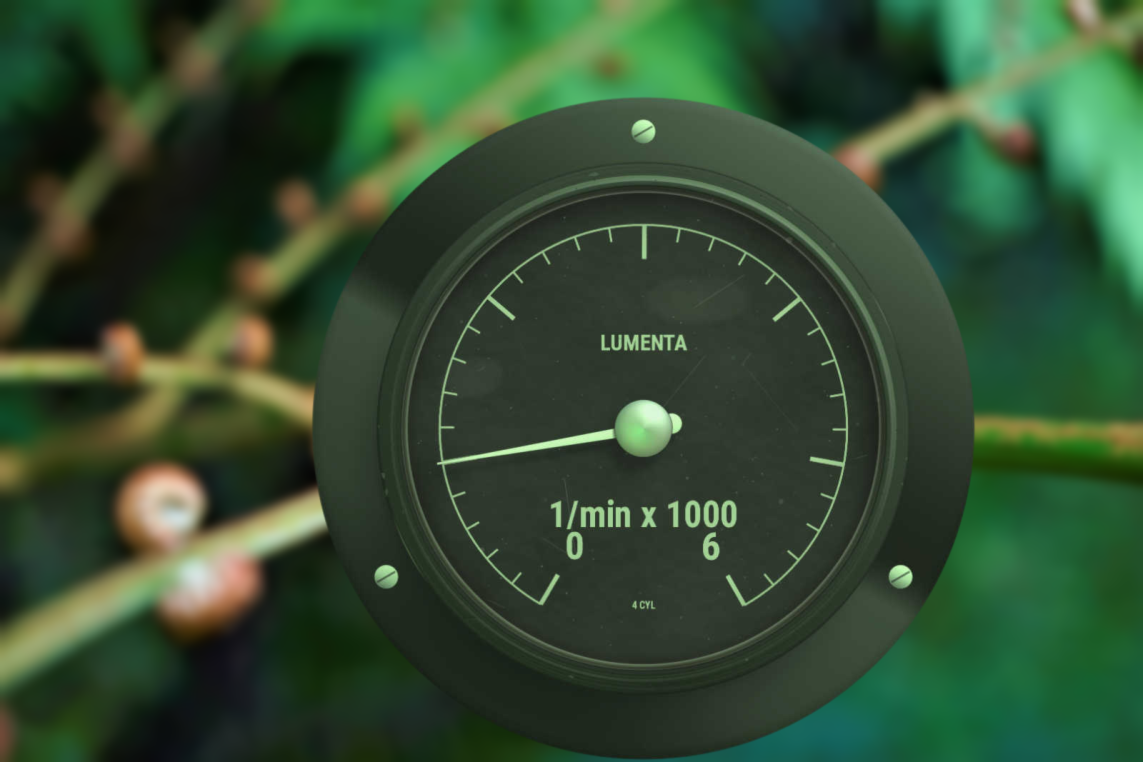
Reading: 1000rpm
